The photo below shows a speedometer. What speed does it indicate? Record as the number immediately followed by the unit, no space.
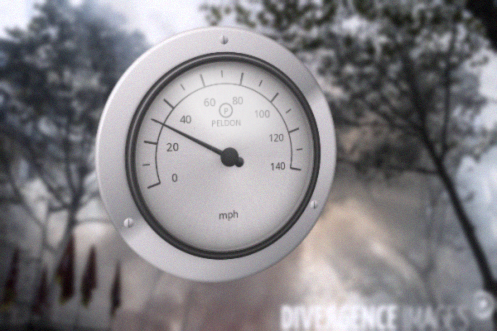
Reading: 30mph
